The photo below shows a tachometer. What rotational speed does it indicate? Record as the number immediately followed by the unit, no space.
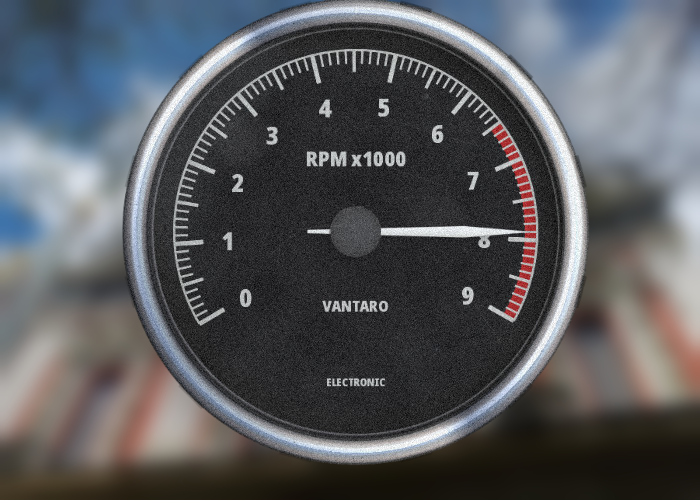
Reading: 7900rpm
